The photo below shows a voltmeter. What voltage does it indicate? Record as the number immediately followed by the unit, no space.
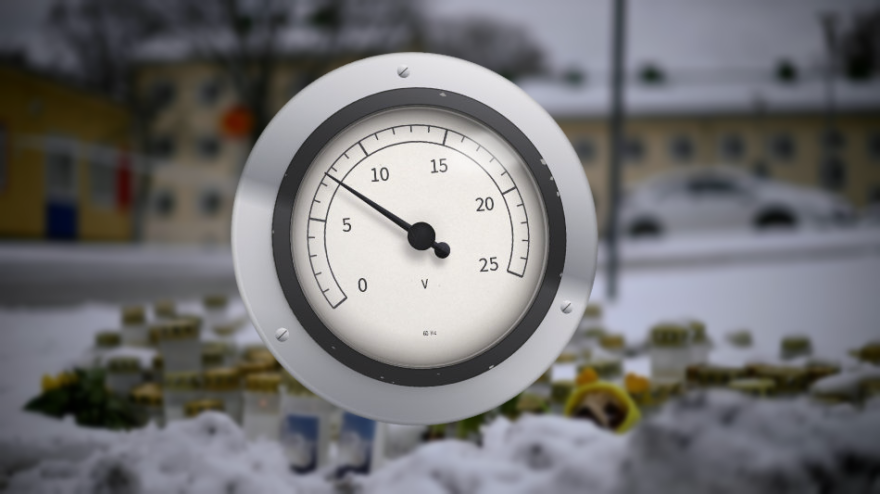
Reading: 7.5V
